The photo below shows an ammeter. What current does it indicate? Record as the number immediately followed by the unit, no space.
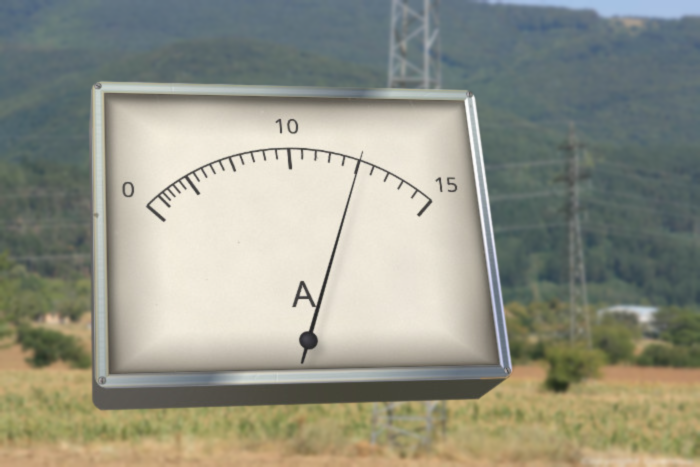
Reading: 12.5A
